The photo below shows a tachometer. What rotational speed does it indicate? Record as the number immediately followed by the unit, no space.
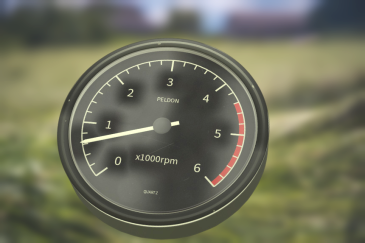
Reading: 600rpm
